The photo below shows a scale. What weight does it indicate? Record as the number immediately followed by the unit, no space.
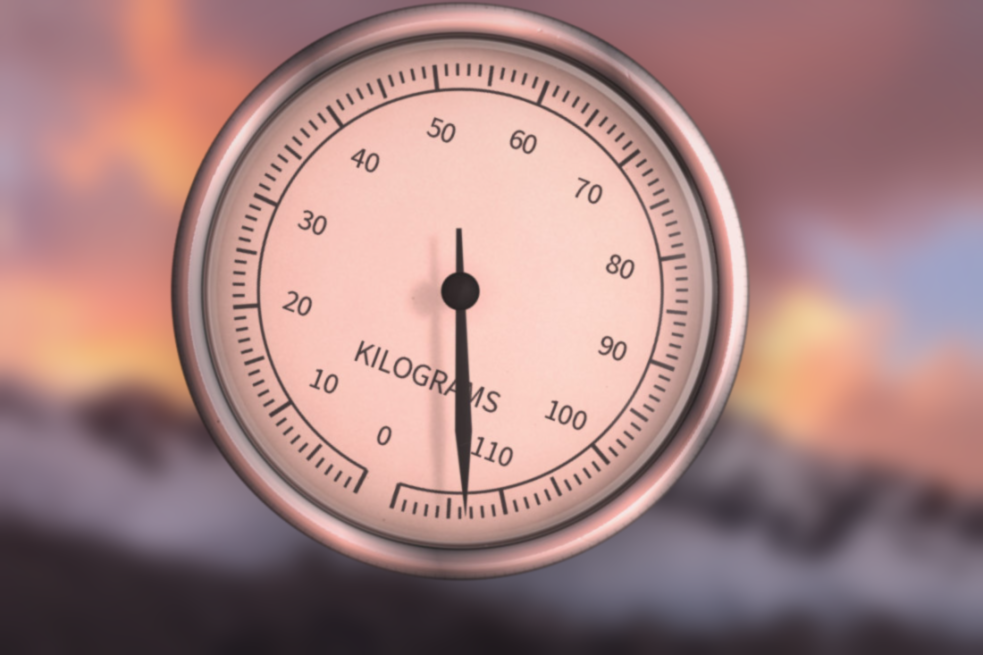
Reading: 113.5kg
